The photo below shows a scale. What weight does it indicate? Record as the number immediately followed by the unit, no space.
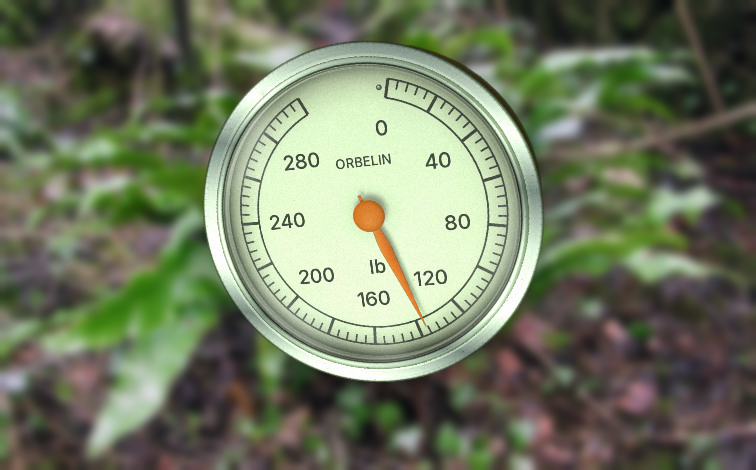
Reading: 136lb
